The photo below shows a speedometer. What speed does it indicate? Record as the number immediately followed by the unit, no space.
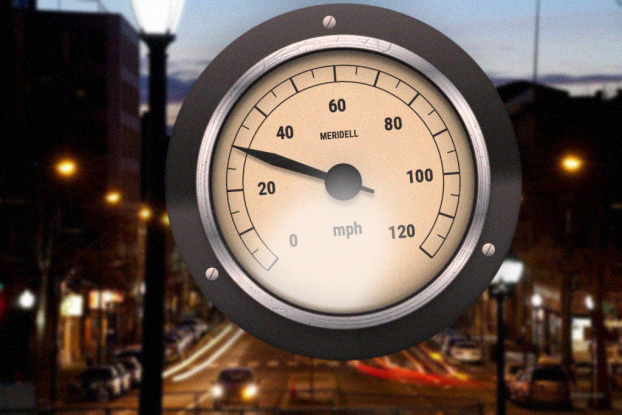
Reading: 30mph
